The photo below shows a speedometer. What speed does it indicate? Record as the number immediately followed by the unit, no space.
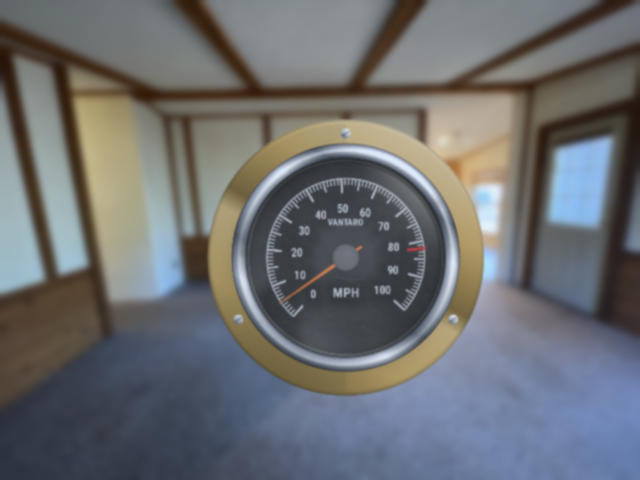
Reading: 5mph
